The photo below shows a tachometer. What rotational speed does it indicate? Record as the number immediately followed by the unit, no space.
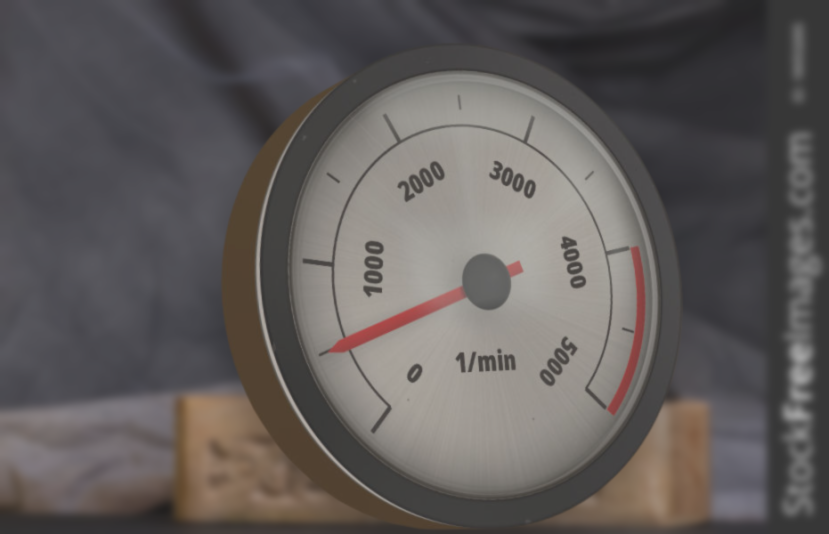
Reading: 500rpm
